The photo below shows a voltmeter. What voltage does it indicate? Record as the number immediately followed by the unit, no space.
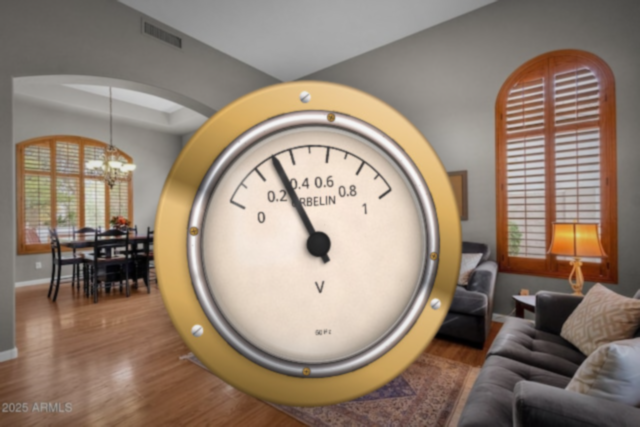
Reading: 0.3V
